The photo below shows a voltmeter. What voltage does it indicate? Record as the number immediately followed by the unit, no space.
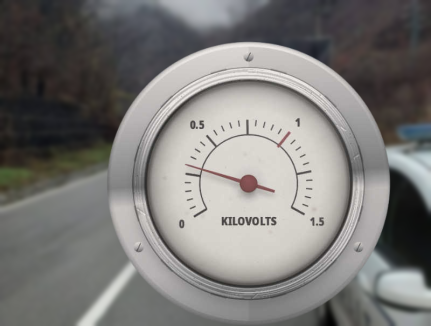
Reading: 0.3kV
